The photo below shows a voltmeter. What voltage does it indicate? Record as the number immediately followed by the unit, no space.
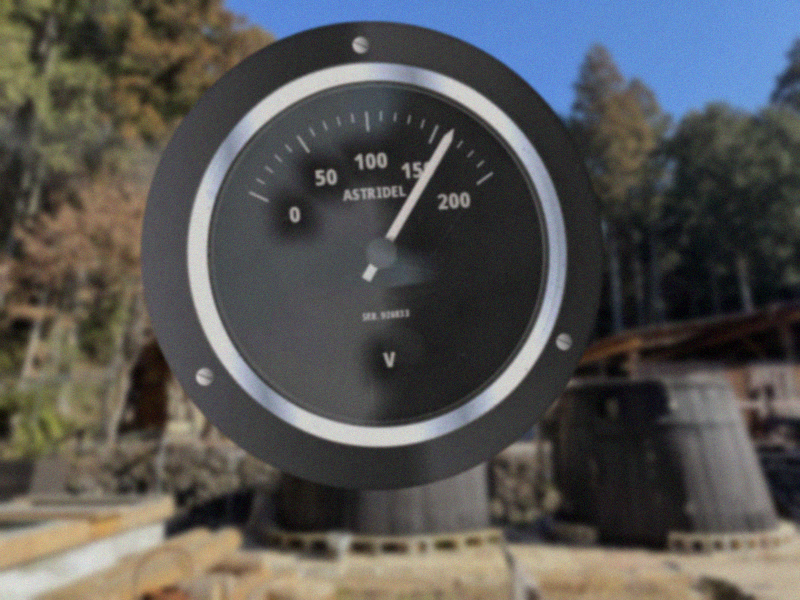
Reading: 160V
